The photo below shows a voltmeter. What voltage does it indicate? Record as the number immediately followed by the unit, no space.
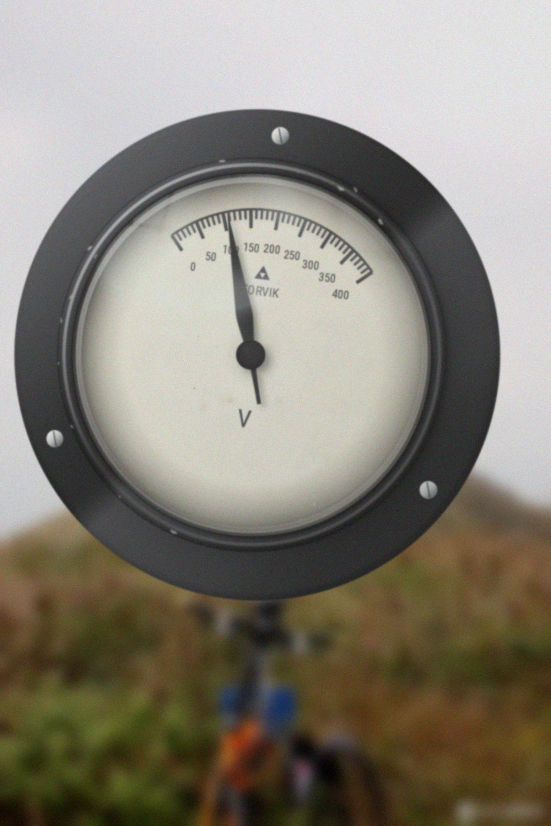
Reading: 110V
